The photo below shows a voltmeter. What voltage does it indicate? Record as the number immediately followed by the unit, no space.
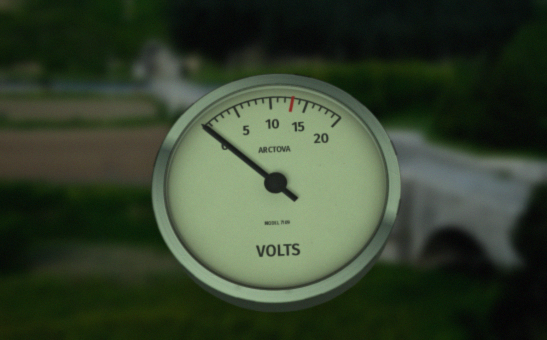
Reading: 0V
